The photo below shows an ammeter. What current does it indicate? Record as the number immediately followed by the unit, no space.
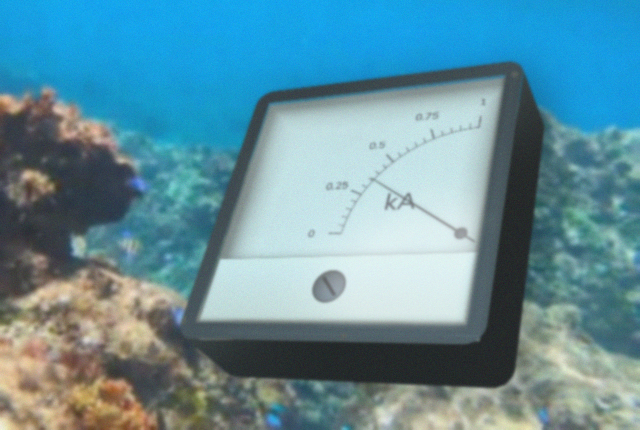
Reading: 0.35kA
